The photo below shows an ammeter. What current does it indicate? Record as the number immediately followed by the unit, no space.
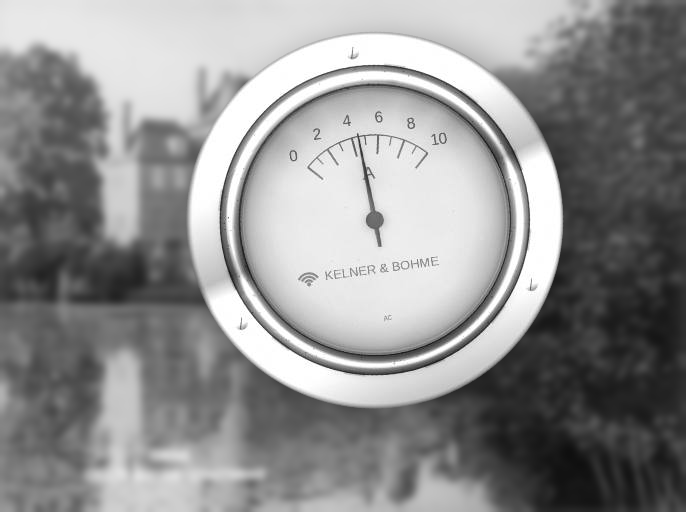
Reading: 4.5A
